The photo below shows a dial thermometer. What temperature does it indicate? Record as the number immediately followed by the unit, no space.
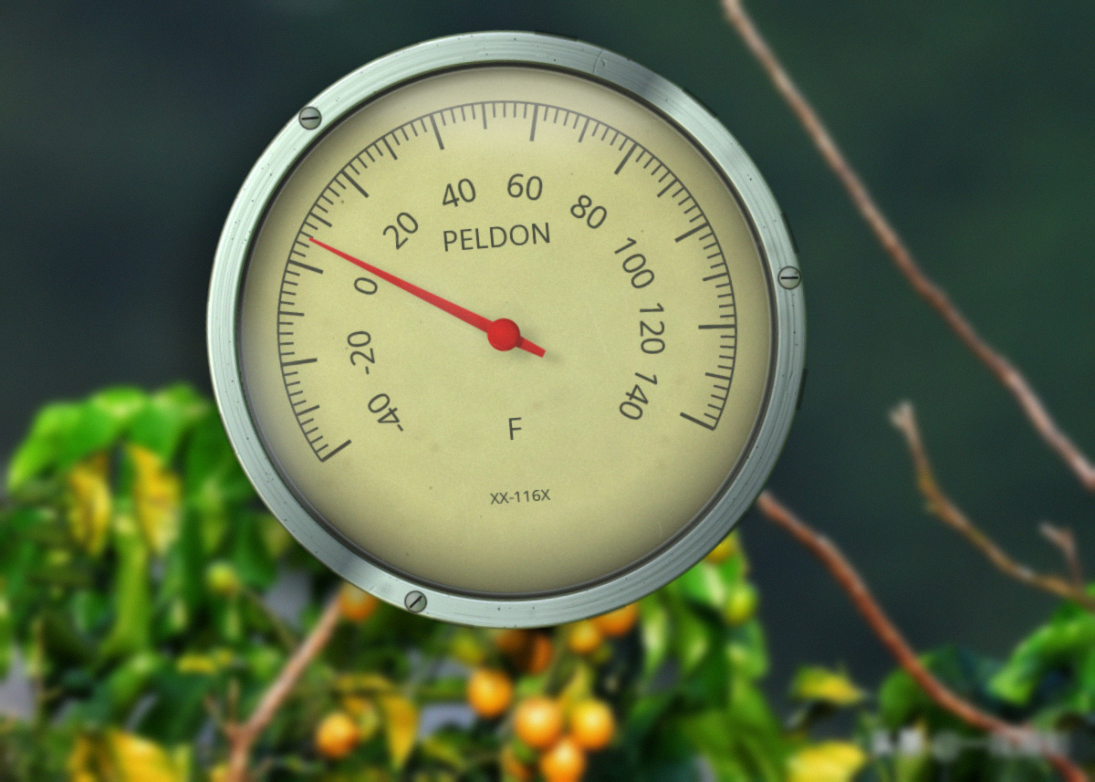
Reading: 6°F
